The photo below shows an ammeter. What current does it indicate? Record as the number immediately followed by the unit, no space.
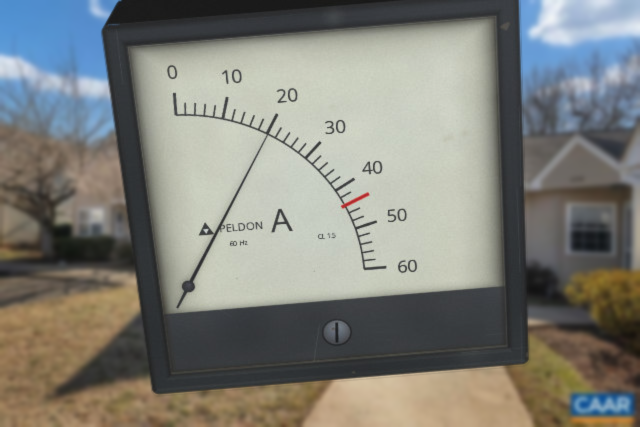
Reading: 20A
